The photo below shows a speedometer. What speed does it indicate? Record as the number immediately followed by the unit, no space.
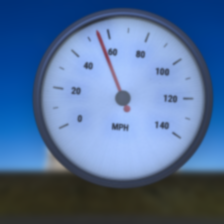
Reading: 55mph
